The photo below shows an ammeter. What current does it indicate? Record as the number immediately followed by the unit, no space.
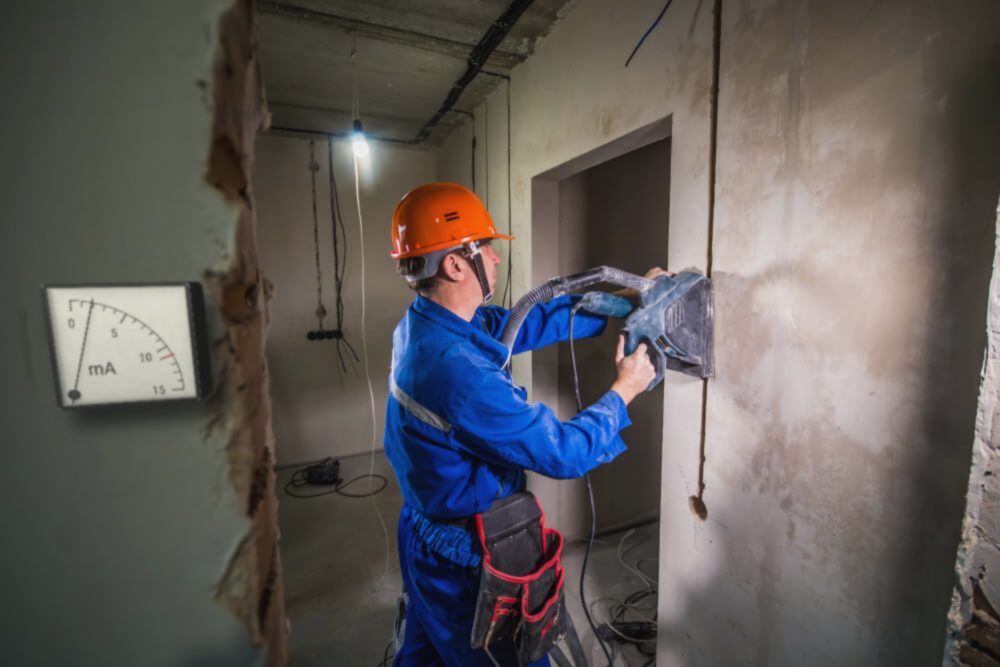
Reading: 2mA
